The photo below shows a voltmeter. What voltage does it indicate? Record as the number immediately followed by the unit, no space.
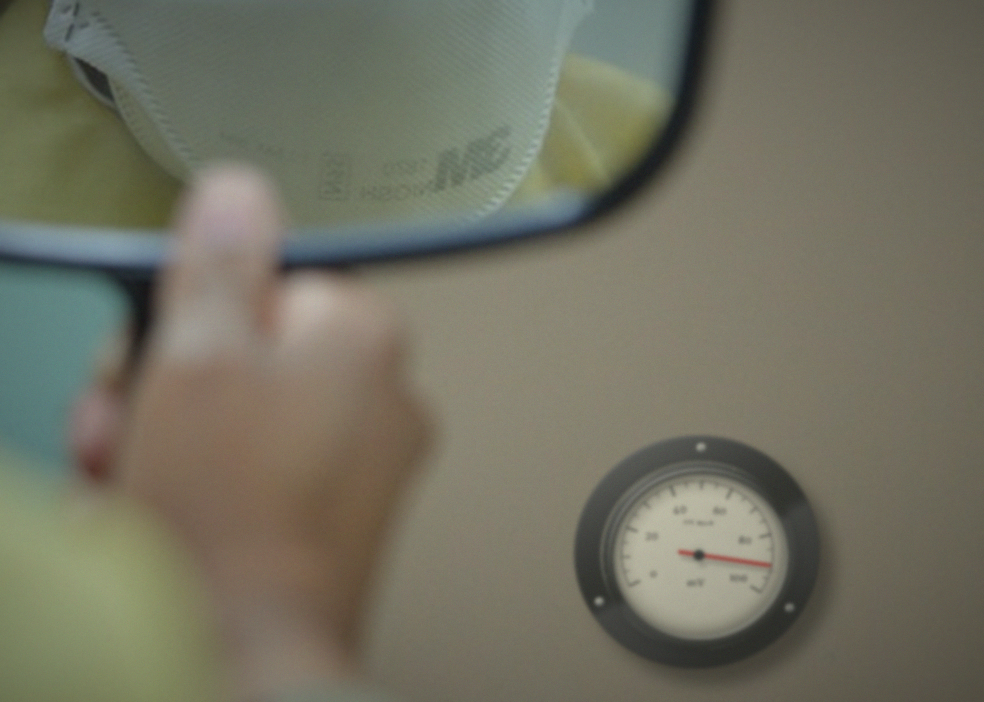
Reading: 90mV
